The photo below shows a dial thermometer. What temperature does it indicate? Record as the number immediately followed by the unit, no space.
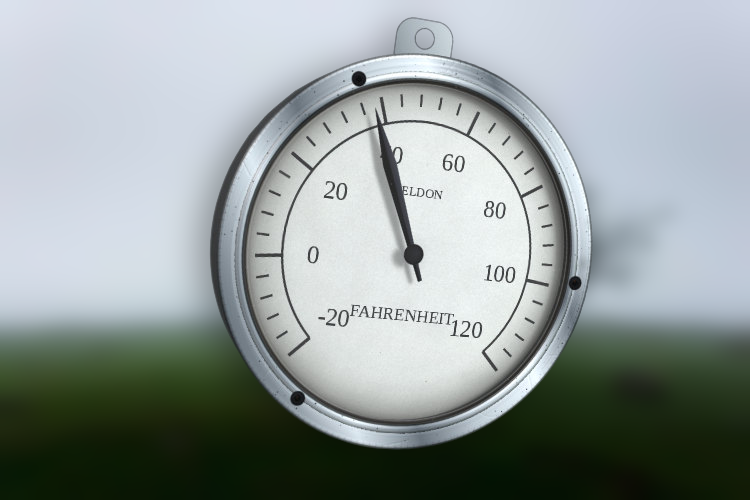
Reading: 38°F
